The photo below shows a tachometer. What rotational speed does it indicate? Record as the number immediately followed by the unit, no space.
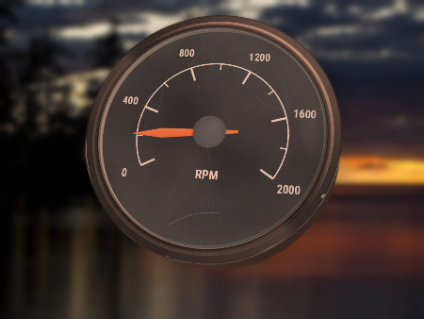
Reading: 200rpm
